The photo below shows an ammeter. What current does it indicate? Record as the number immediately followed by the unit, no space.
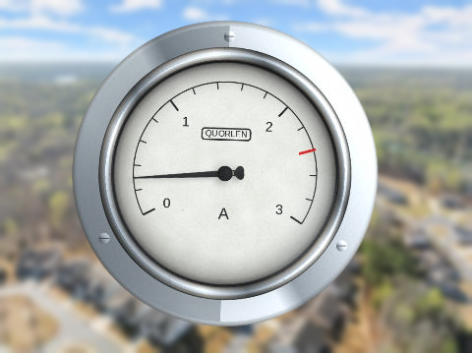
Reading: 0.3A
